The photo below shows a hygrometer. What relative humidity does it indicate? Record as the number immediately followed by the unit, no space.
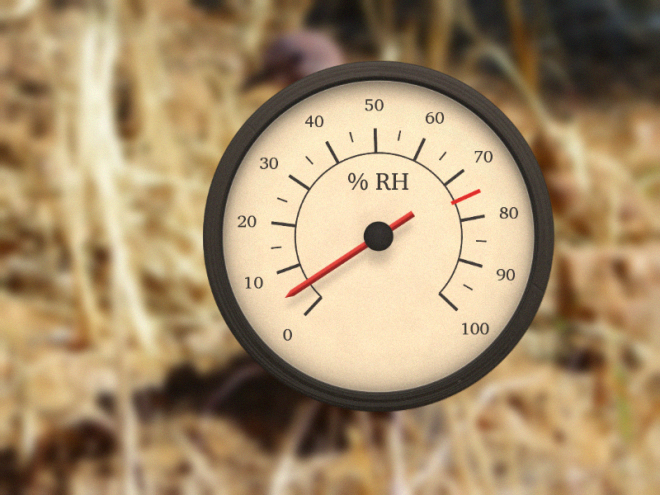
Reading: 5%
